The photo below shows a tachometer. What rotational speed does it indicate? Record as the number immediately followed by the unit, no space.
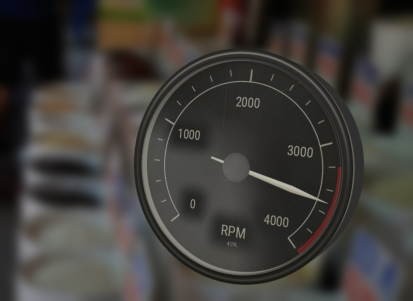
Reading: 3500rpm
